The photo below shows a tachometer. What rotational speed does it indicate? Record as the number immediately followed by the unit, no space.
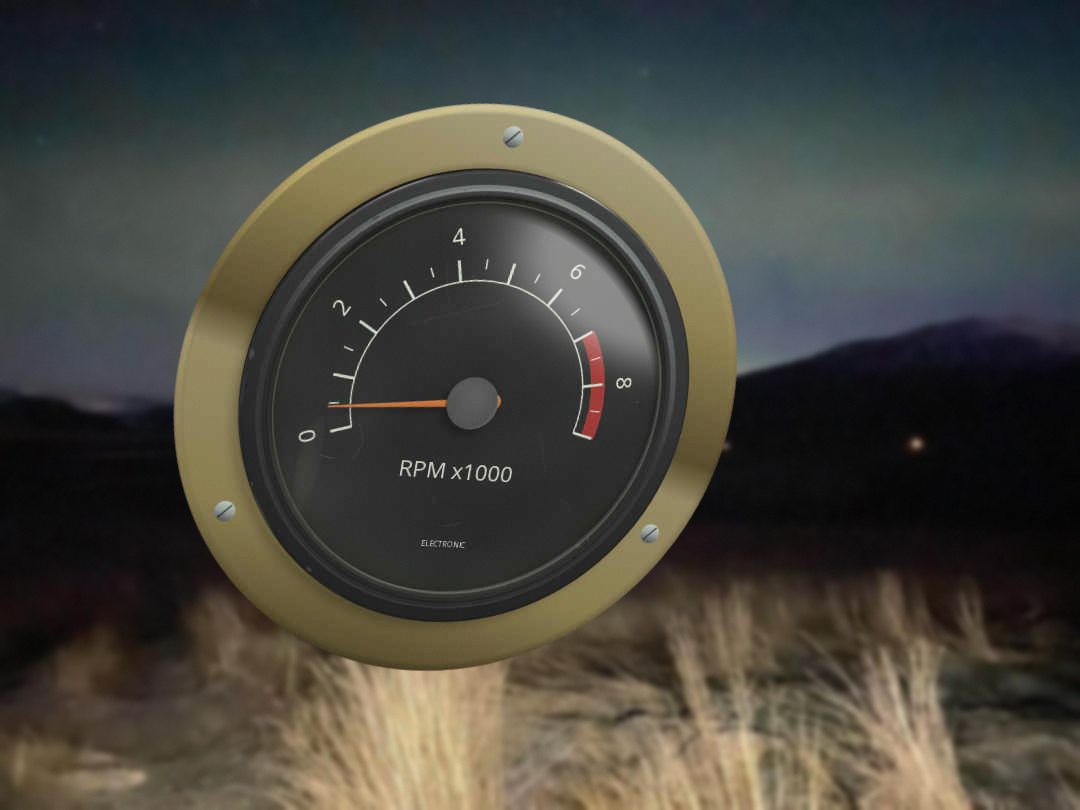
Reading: 500rpm
